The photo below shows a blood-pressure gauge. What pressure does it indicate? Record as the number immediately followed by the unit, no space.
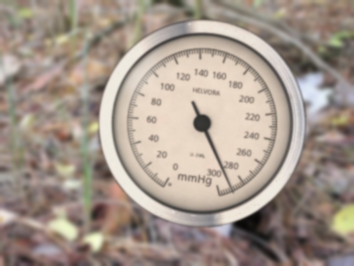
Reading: 290mmHg
